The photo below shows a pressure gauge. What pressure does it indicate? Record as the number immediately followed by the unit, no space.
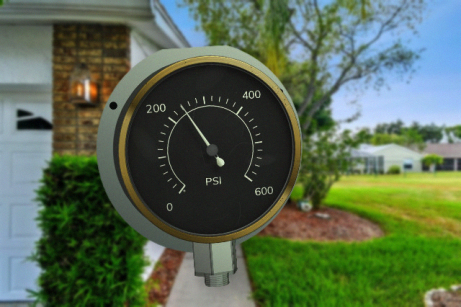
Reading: 240psi
